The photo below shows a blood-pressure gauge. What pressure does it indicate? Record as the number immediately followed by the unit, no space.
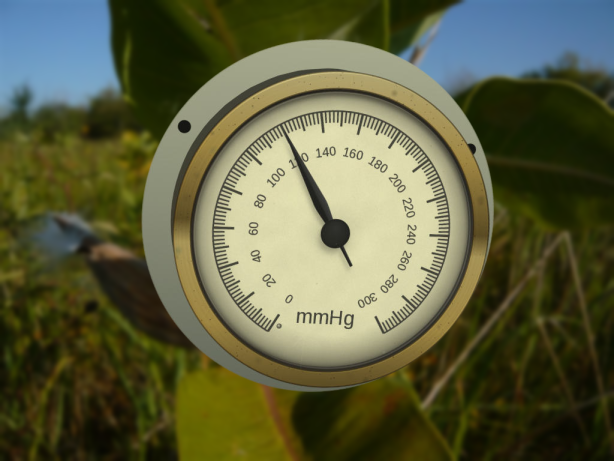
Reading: 120mmHg
